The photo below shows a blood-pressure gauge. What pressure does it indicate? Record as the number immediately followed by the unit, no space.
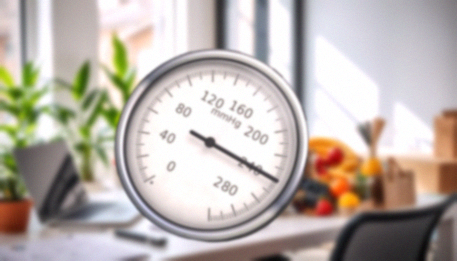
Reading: 240mmHg
